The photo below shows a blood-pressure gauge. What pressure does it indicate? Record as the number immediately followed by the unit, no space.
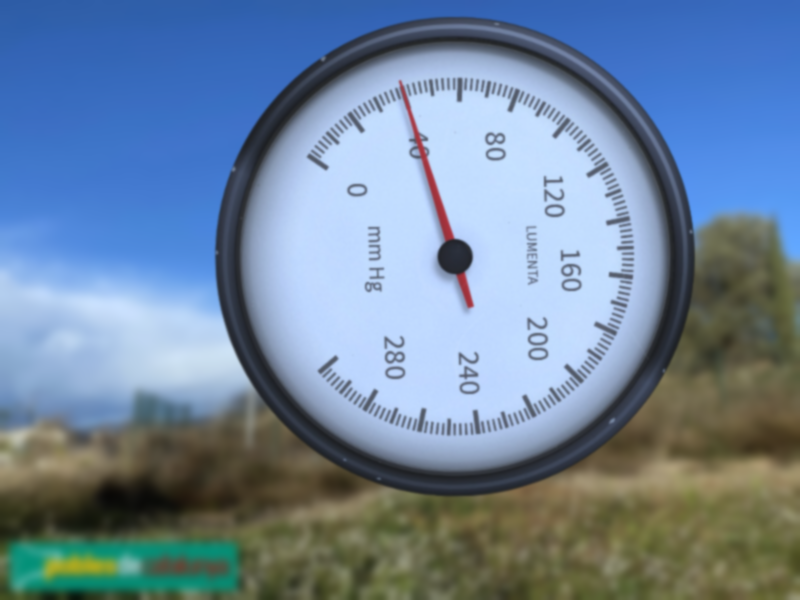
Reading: 40mmHg
